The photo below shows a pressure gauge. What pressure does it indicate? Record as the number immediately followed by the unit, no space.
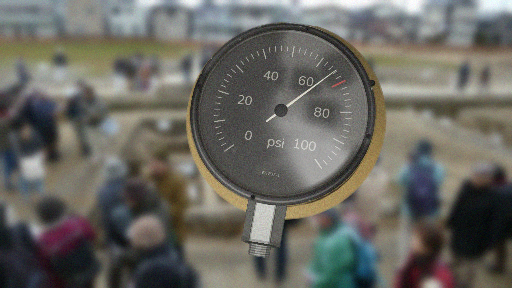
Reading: 66psi
